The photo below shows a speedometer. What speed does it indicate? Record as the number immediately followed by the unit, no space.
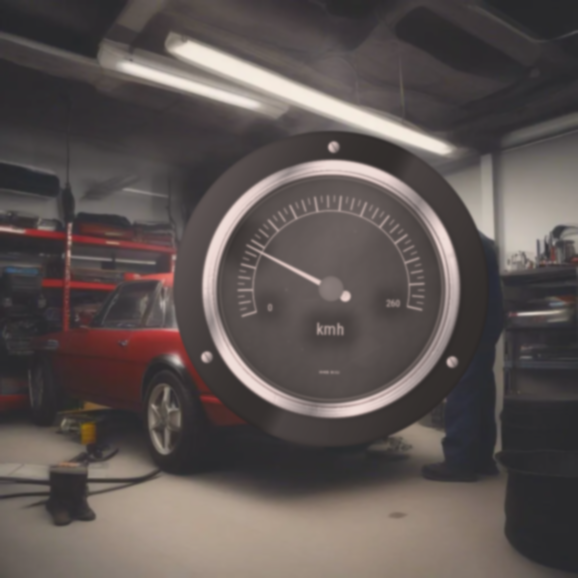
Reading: 55km/h
